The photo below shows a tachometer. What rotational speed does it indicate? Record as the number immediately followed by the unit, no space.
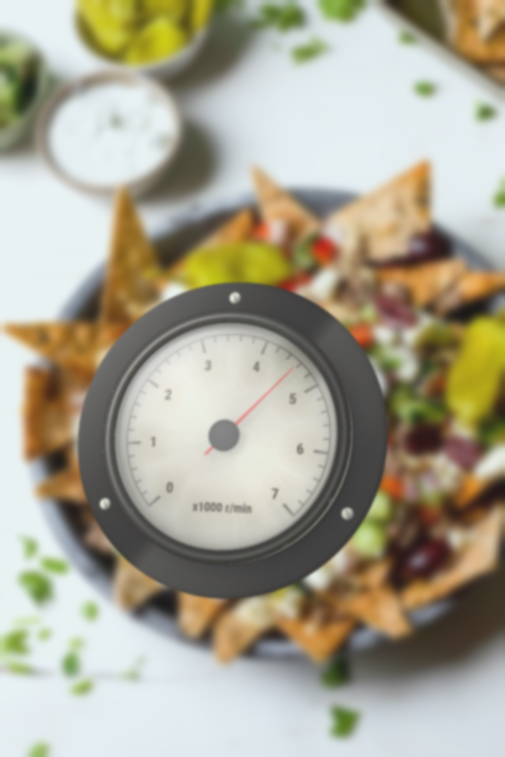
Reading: 4600rpm
